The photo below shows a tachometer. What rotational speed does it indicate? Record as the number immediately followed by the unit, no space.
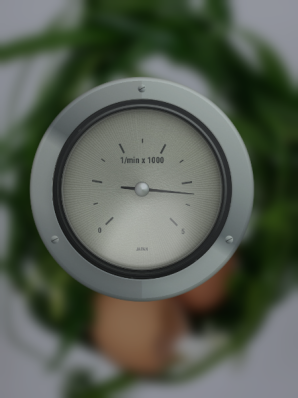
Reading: 4250rpm
